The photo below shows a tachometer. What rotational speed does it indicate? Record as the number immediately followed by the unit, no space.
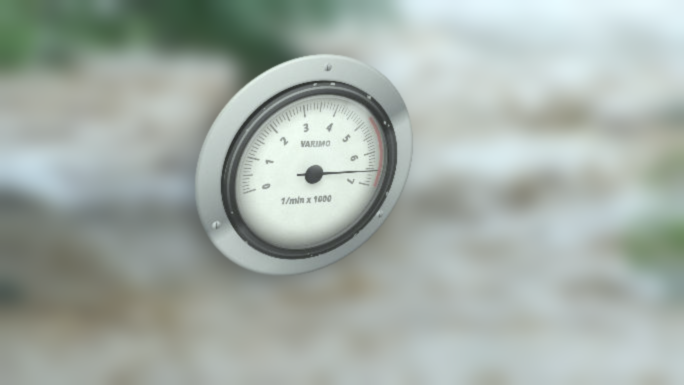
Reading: 6500rpm
